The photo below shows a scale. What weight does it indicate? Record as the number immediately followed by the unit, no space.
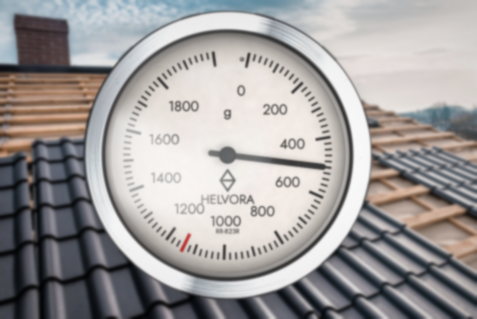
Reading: 500g
